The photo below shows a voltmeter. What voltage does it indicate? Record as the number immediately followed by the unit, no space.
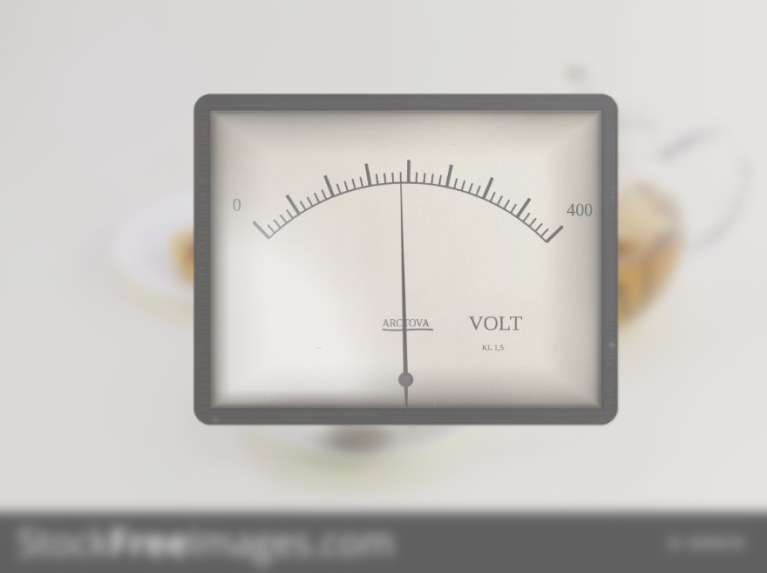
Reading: 190V
